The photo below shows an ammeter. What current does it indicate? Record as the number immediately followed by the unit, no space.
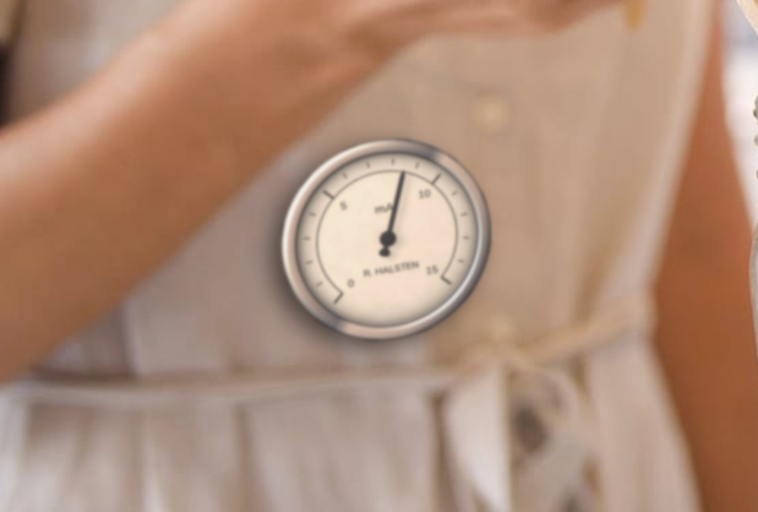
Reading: 8.5mA
